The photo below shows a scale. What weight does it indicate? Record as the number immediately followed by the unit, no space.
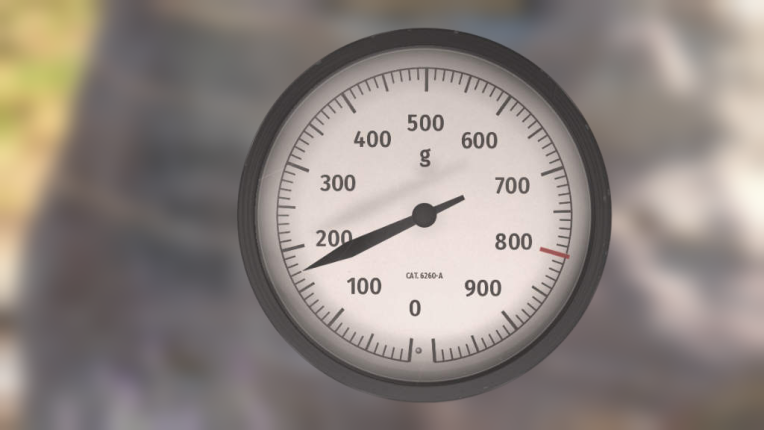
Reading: 170g
